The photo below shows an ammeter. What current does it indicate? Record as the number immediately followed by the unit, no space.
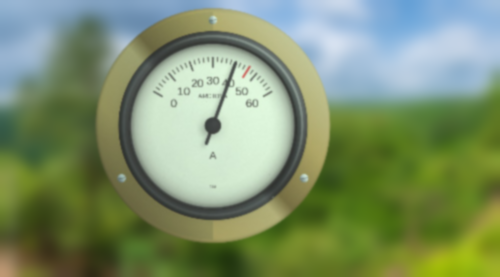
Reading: 40A
